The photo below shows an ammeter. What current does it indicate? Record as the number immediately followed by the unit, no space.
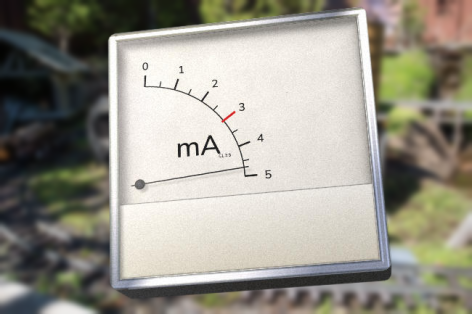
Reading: 4.75mA
